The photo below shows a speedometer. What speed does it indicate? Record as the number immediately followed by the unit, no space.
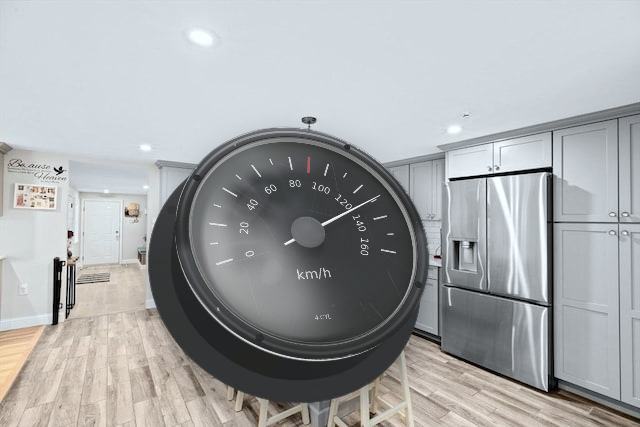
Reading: 130km/h
